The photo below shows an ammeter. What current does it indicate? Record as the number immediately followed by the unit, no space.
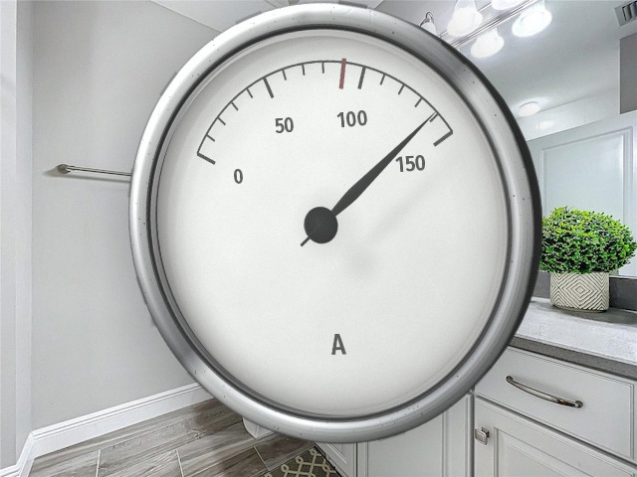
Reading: 140A
